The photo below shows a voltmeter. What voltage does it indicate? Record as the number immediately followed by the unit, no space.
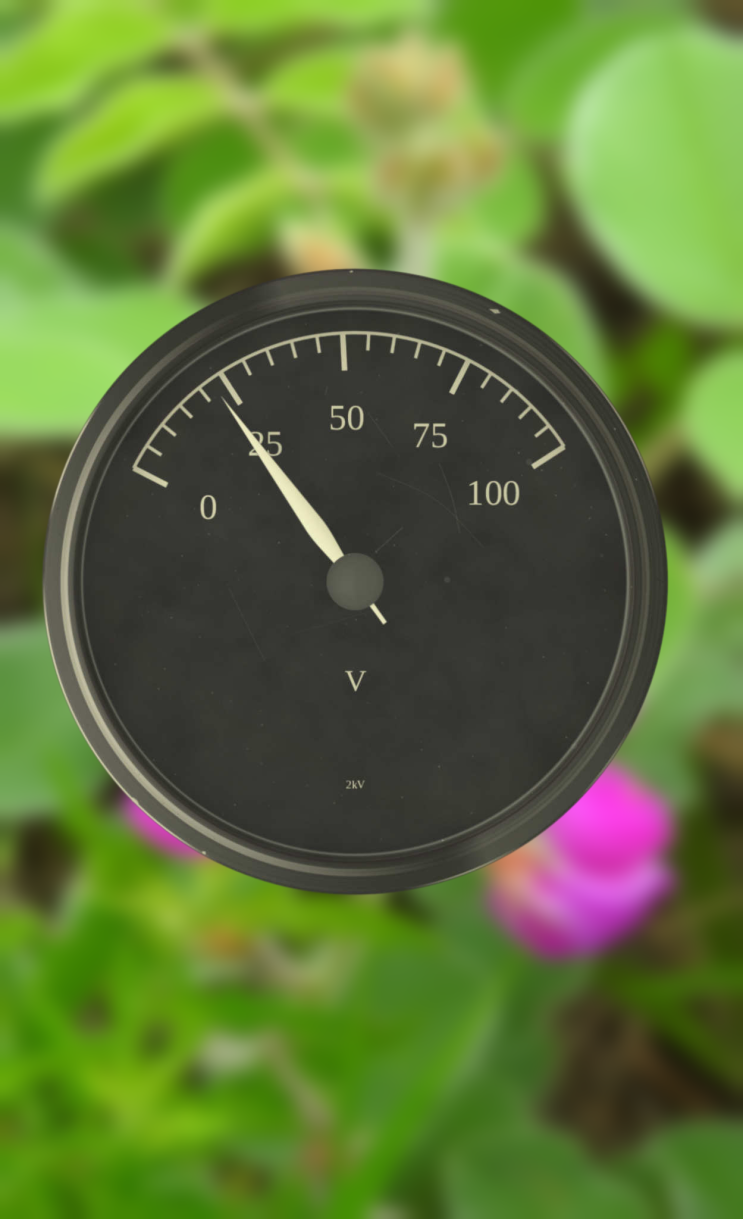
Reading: 22.5V
